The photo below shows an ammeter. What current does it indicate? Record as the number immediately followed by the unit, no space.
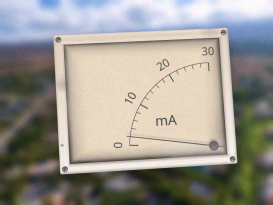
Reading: 2mA
